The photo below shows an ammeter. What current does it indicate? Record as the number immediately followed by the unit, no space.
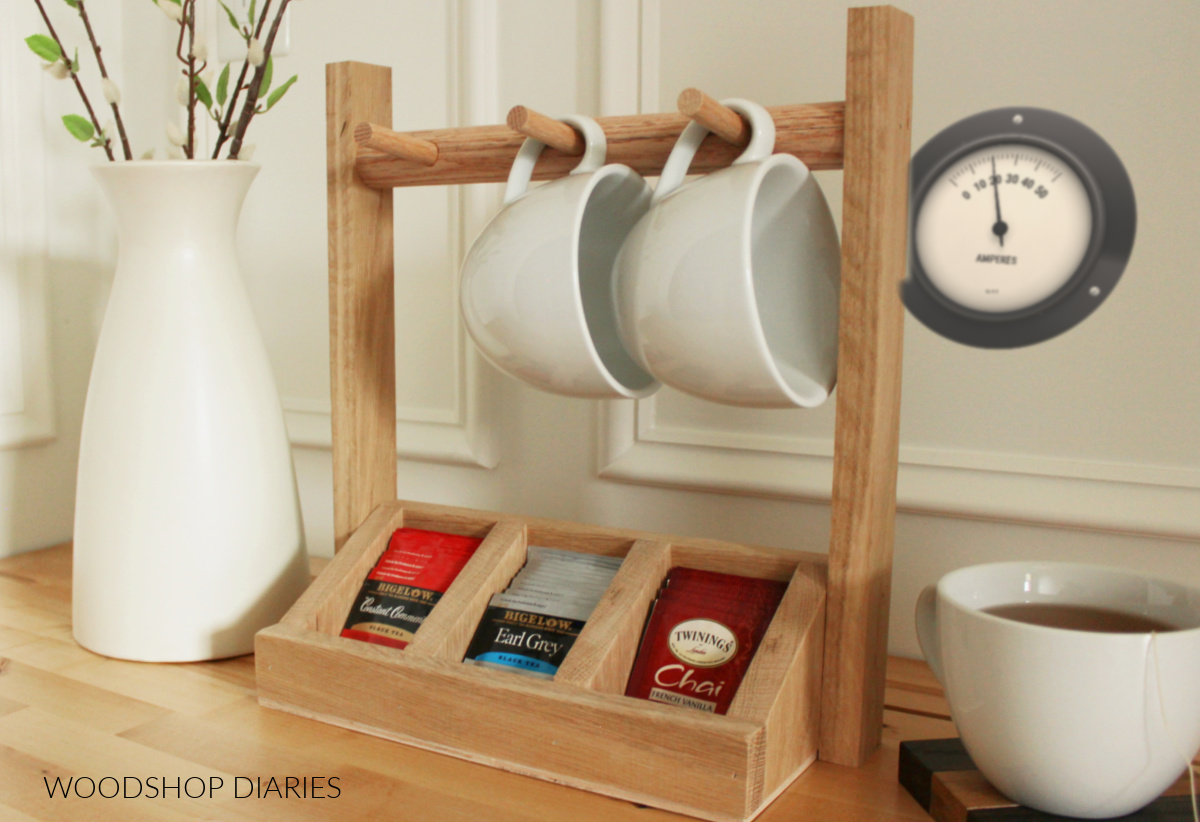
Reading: 20A
